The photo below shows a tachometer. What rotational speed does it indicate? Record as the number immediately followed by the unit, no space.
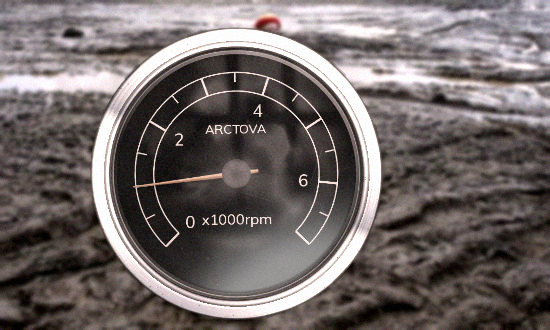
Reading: 1000rpm
